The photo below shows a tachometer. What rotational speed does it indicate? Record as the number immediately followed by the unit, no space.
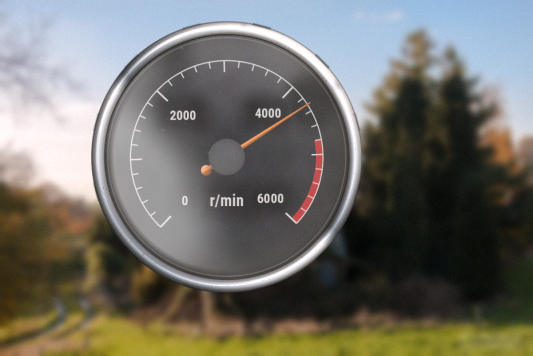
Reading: 4300rpm
